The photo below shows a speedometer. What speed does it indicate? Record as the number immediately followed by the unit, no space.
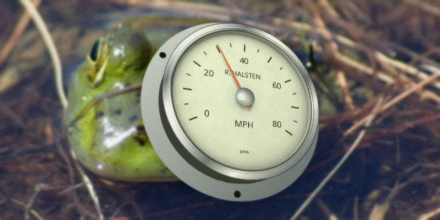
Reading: 30mph
